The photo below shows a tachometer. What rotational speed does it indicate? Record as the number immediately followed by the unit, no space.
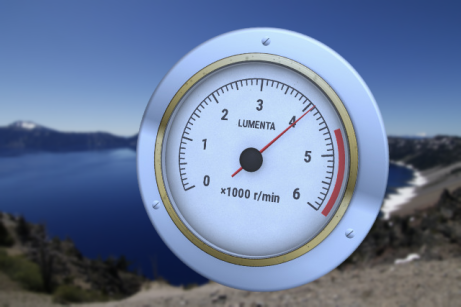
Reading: 4100rpm
